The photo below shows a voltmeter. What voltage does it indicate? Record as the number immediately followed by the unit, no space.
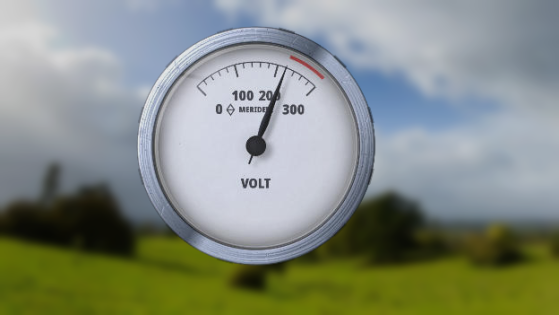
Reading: 220V
